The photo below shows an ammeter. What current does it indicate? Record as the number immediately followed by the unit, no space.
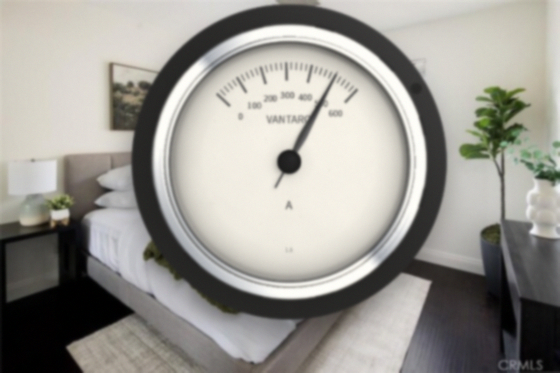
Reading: 500A
